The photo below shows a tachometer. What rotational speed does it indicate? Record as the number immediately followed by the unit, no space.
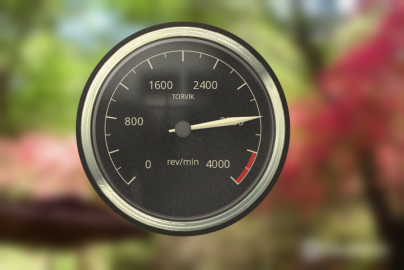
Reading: 3200rpm
